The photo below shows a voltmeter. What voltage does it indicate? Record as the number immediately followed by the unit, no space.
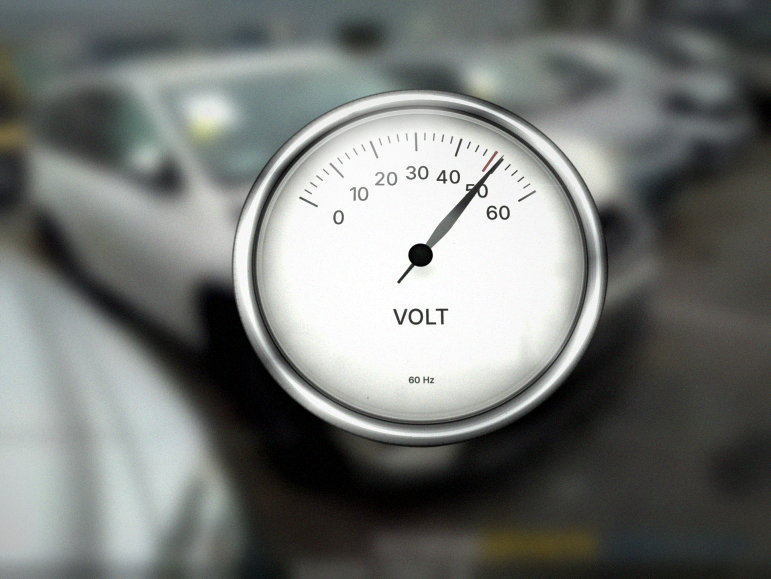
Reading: 50V
